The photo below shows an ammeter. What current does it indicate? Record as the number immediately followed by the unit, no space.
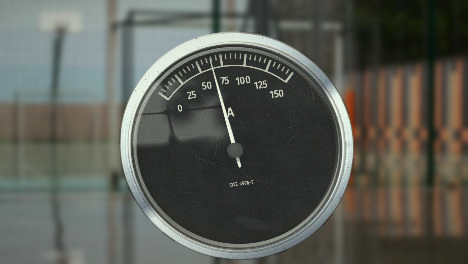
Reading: 65A
